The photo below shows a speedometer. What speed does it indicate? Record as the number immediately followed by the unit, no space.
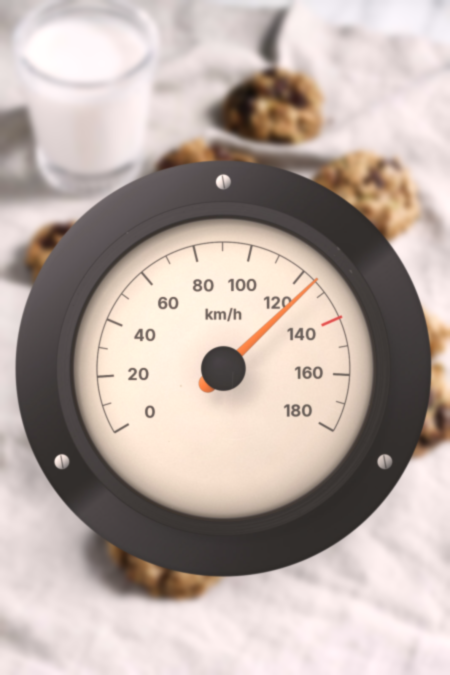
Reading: 125km/h
